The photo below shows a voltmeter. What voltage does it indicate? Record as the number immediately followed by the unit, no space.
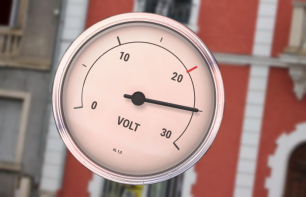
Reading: 25V
